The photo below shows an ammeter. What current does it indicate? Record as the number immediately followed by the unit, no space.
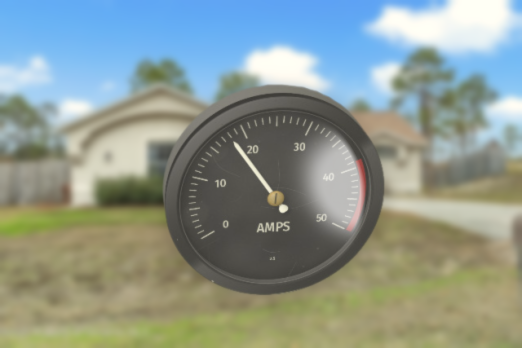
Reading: 18A
